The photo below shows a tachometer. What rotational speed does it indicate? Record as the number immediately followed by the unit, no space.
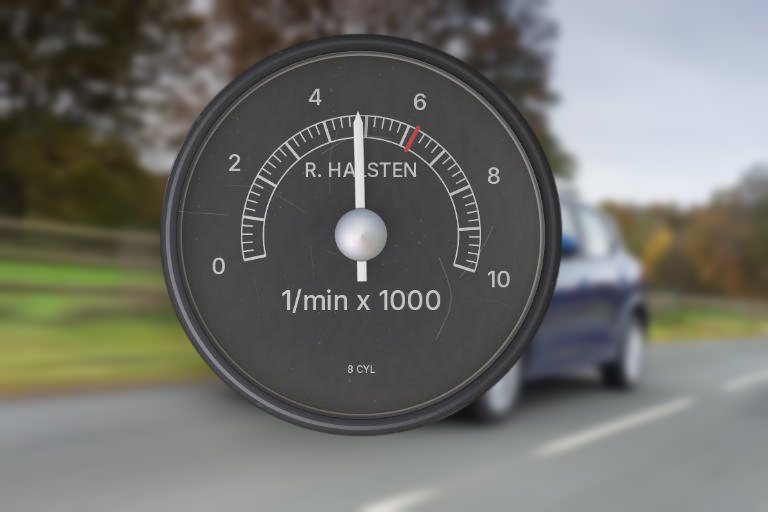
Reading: 4800rpm
